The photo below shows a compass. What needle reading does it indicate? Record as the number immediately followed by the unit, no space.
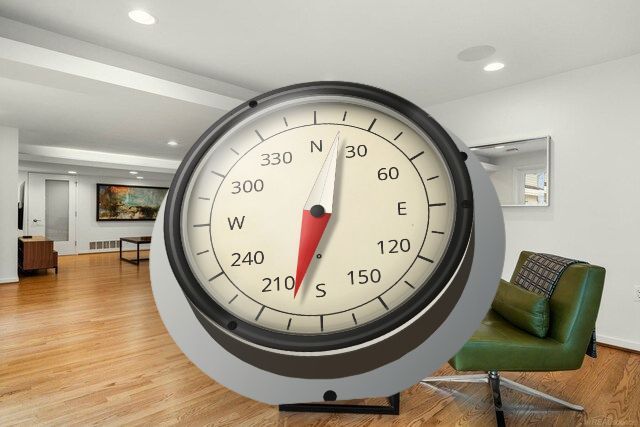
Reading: 195°
